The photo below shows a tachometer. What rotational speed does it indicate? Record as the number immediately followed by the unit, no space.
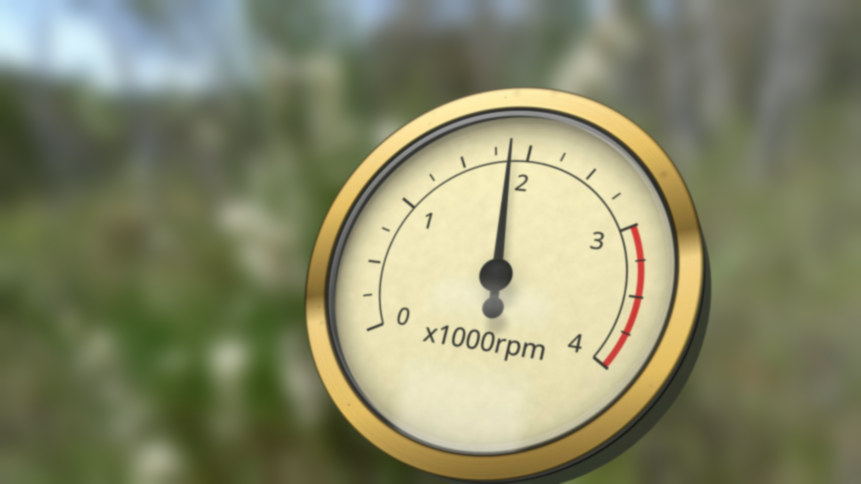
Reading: 1875rpm
